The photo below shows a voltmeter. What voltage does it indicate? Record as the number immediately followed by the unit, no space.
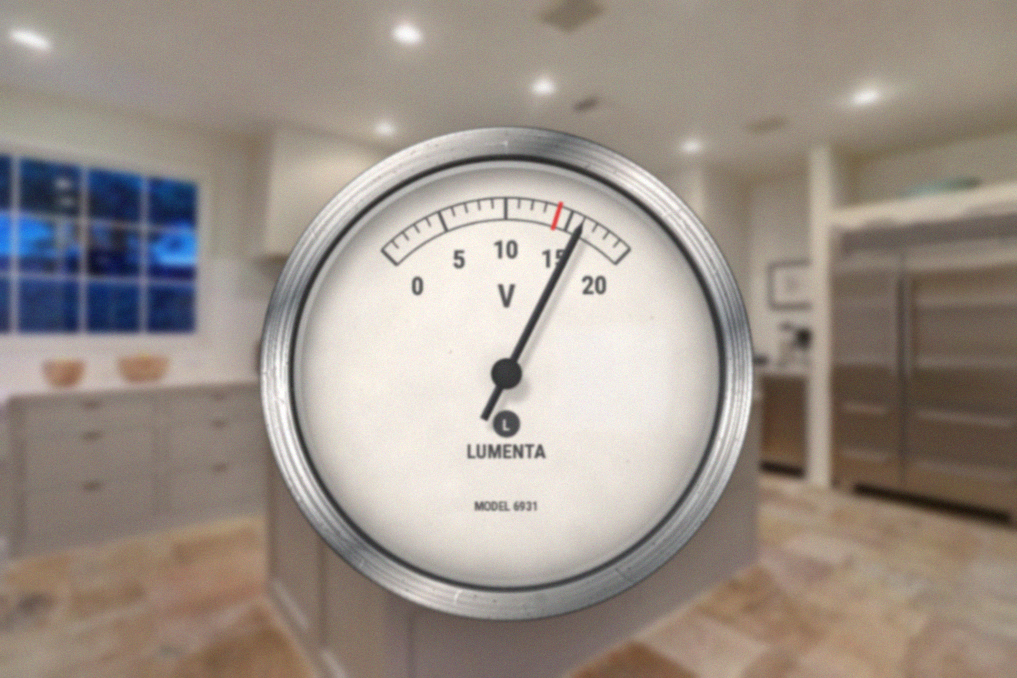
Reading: 16V
